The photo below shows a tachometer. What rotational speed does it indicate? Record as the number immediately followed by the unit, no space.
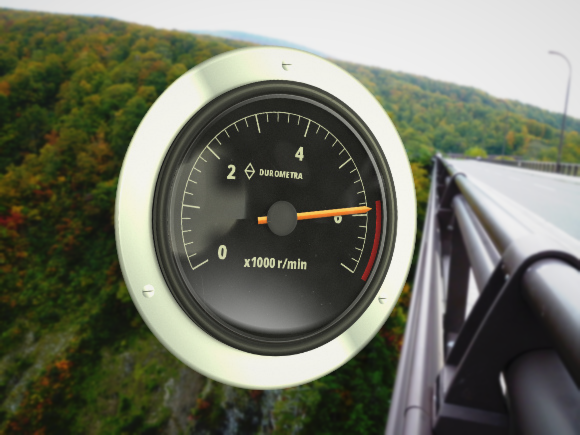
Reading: 5900rpm
